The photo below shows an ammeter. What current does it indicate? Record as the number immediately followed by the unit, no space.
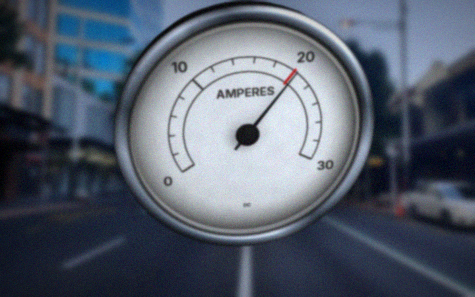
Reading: 20A
